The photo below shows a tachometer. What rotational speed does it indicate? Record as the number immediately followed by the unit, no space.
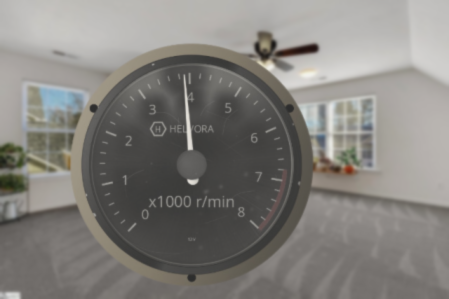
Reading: 3900rpm
